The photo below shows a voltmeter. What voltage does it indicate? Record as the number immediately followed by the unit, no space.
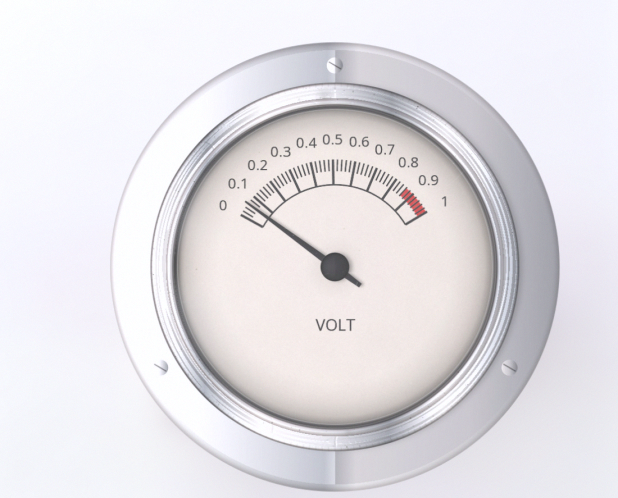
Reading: 0.06V
